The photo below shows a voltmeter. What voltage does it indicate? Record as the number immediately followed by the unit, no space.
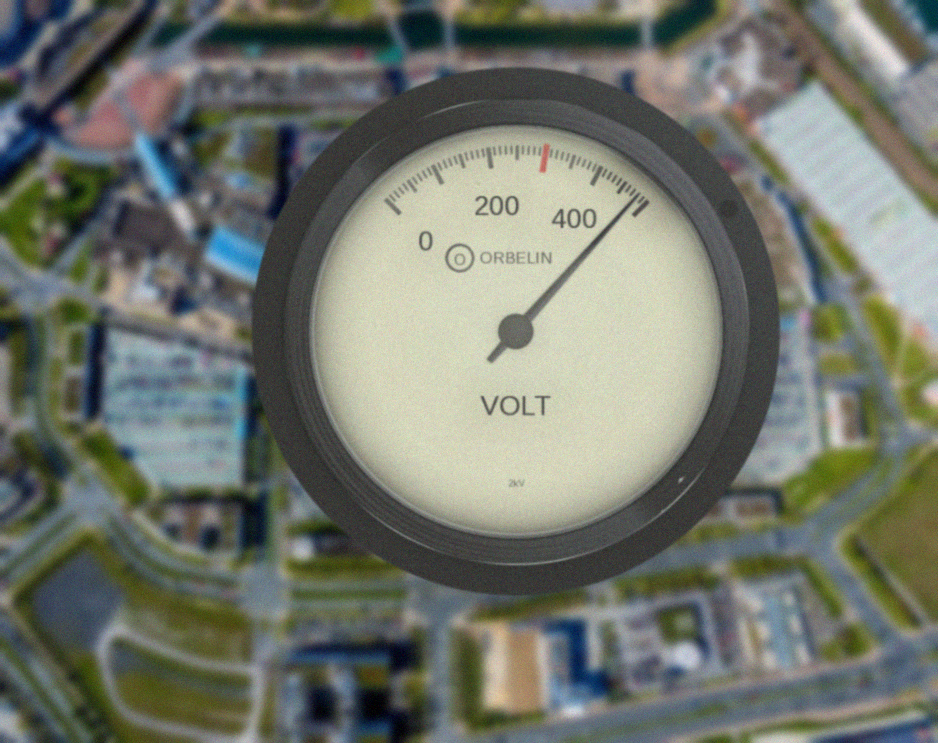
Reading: 480V
